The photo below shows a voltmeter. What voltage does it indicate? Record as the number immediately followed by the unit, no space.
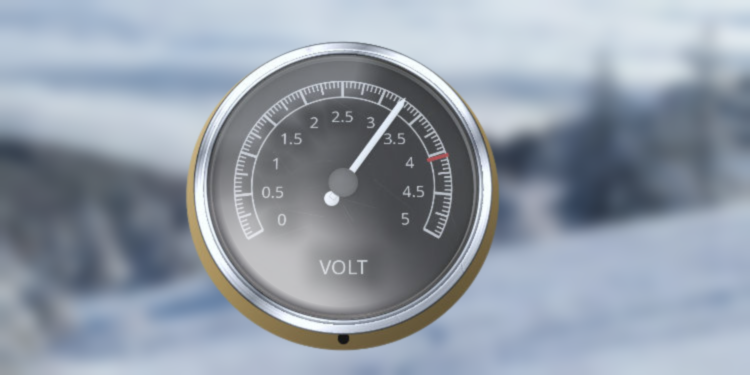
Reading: 3.25V
